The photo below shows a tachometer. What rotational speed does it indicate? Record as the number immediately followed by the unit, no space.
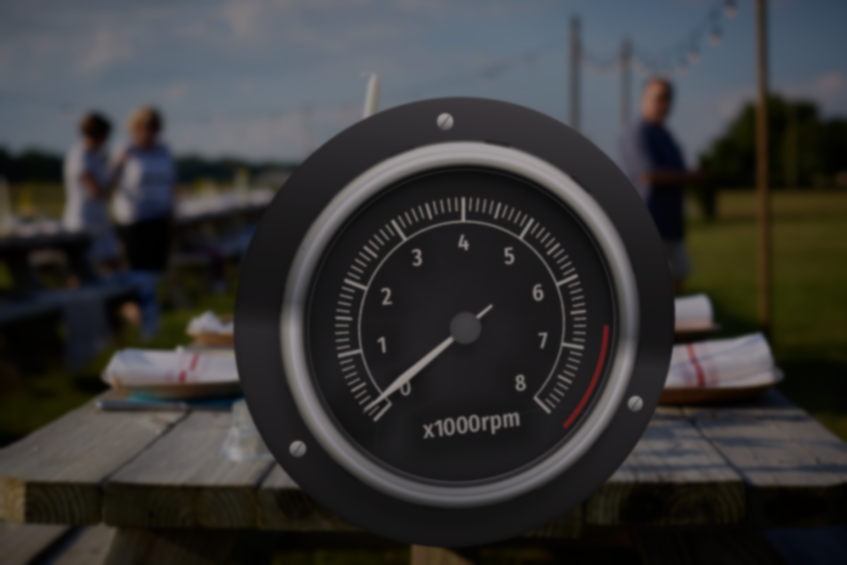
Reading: 200rpm
